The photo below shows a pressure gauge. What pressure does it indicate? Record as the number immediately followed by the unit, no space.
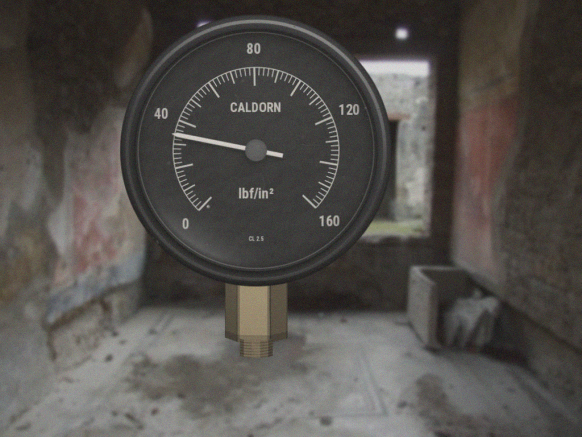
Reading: 34psi
